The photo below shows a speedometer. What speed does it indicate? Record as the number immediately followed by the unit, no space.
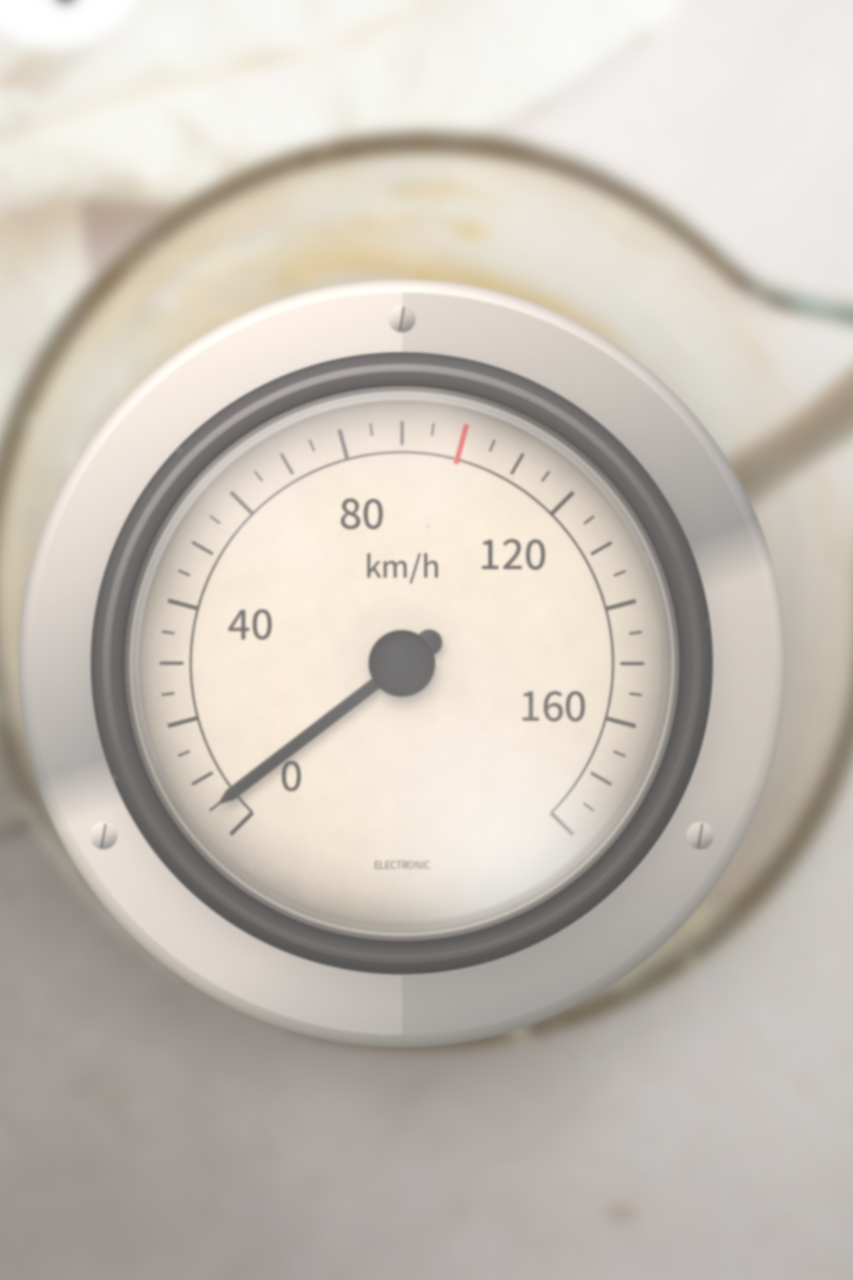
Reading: 5km/h
